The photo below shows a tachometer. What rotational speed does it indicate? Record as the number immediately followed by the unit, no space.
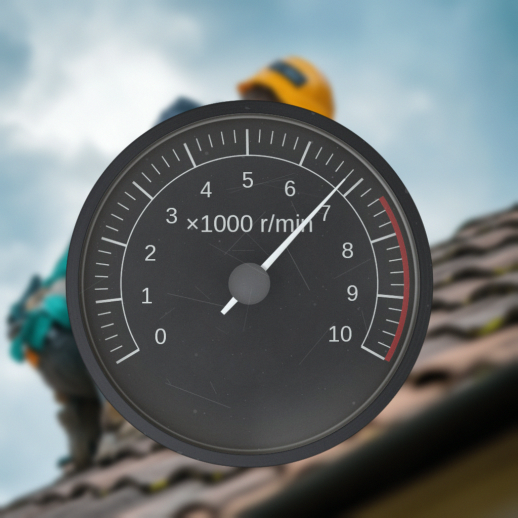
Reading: 6800rpm
